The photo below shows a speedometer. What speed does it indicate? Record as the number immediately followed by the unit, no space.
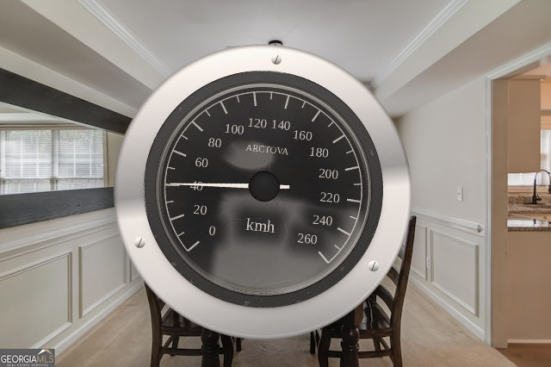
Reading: 40km/h
